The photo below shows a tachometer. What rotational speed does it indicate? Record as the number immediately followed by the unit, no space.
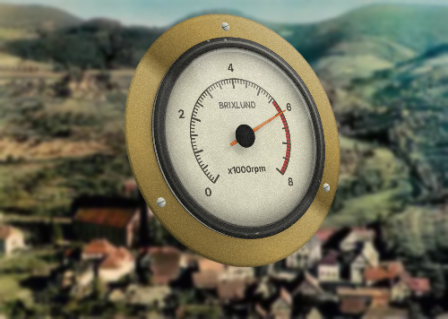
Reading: 6000rpm
